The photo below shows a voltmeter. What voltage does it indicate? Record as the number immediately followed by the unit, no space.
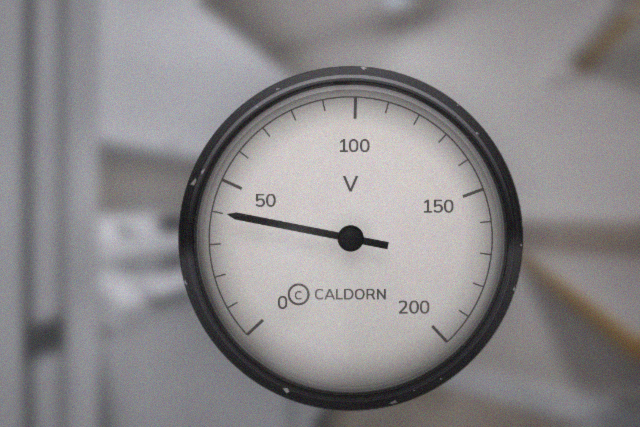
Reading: 40V
